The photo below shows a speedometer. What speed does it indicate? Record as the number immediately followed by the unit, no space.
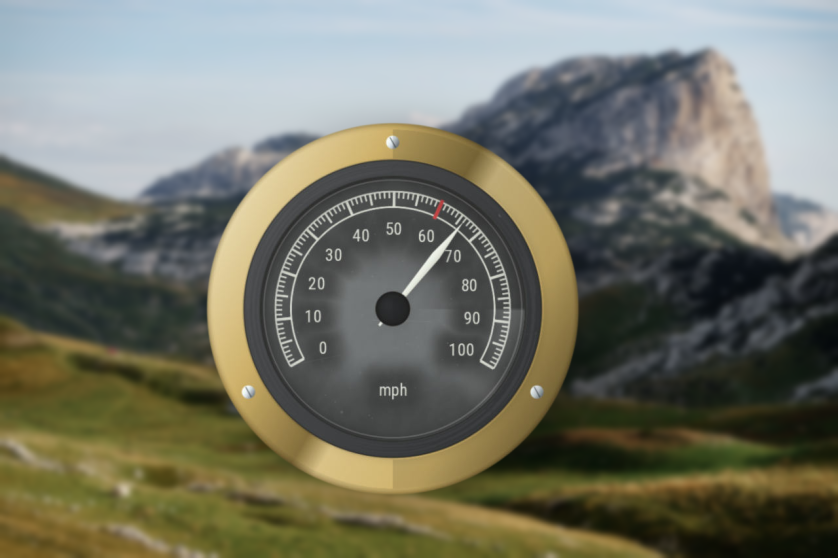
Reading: 66mph
